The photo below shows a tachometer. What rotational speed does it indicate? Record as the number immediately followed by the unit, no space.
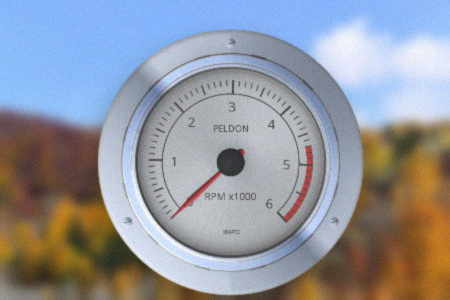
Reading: 0rpm
